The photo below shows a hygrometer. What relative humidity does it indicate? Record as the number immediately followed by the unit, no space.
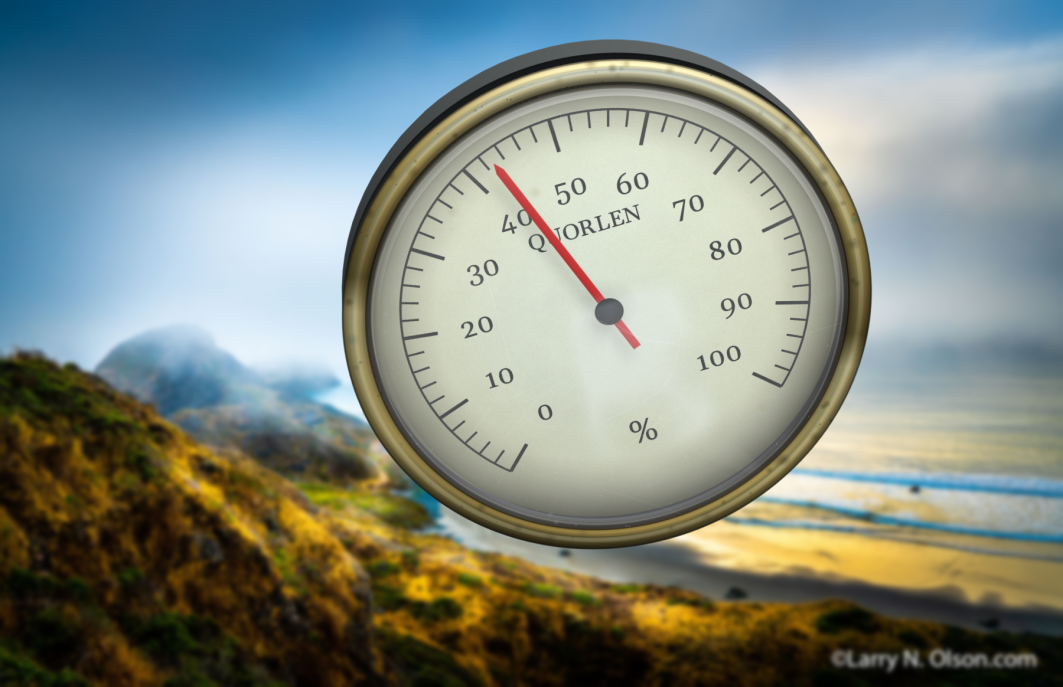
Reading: 43%
